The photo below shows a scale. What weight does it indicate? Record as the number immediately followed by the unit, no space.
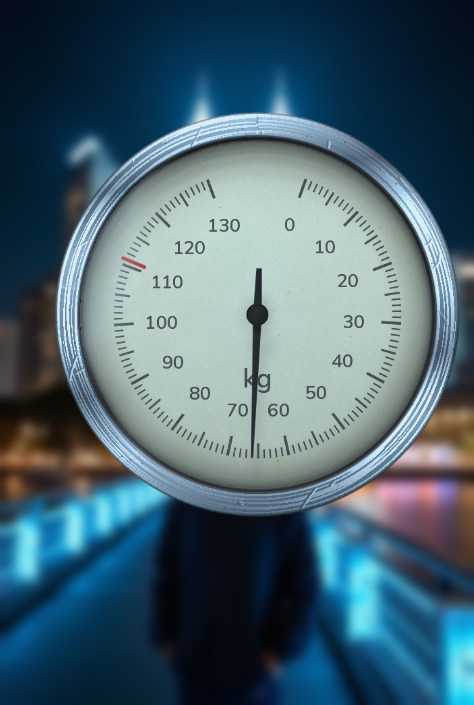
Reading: 66kg
